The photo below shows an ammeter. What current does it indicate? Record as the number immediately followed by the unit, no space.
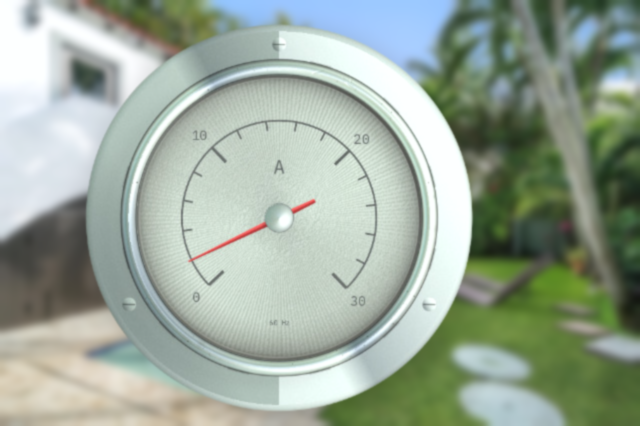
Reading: 2A
